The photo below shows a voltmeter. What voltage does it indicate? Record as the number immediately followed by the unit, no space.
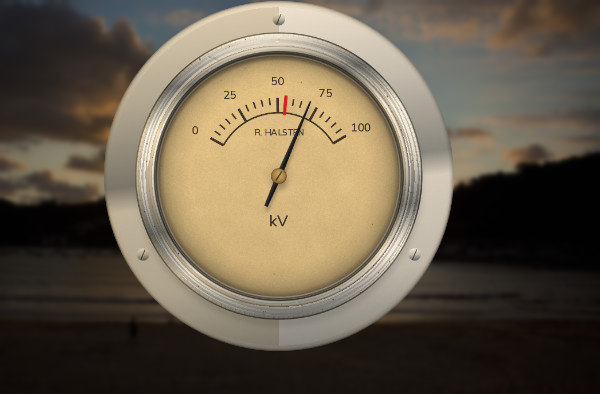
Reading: 70kV
